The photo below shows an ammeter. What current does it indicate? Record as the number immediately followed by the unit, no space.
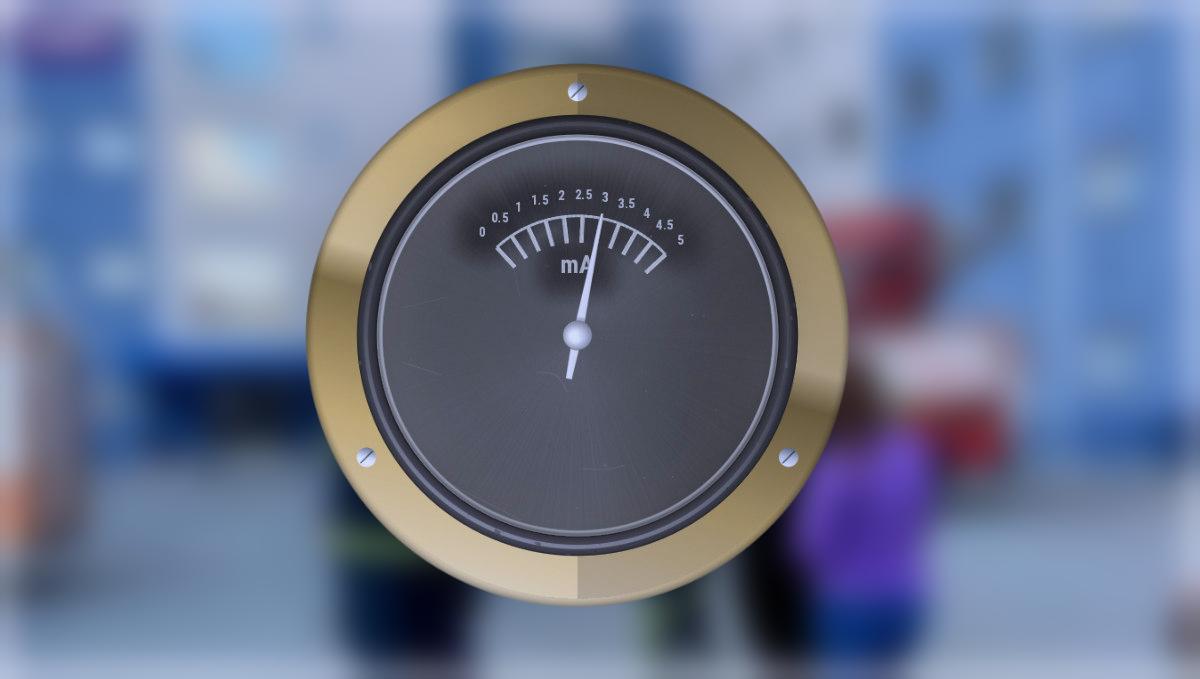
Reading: 3mA
